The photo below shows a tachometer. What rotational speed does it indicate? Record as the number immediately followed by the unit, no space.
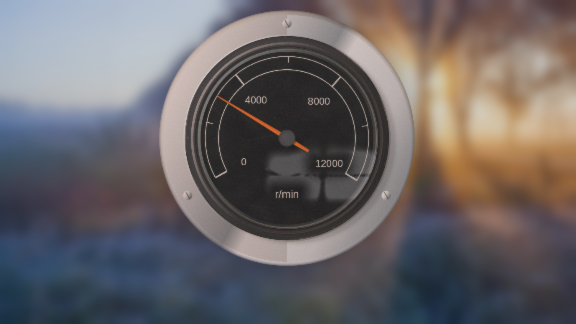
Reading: 3000rpm
